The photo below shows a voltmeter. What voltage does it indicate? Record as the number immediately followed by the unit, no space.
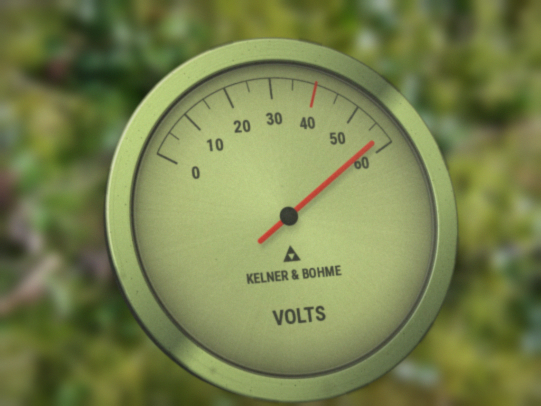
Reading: 57.5V
